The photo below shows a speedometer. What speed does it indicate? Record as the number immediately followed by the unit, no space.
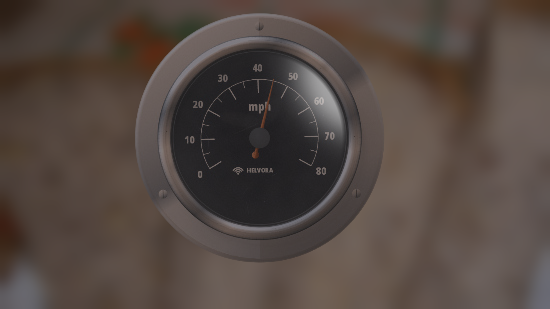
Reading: 45mph
